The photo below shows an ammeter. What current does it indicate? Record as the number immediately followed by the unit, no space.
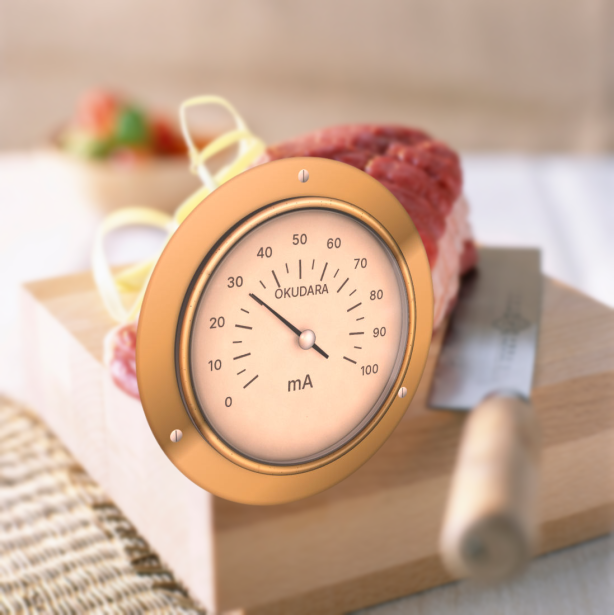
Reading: 30mA
